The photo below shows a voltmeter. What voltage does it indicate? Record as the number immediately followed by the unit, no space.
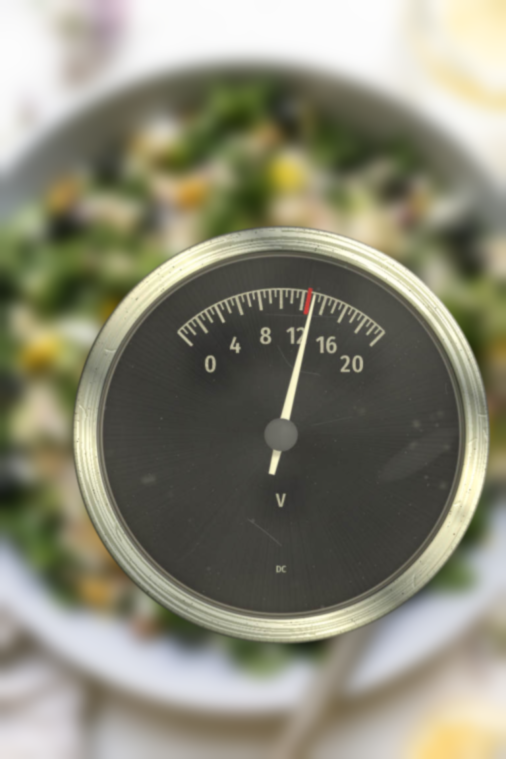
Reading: 13V
